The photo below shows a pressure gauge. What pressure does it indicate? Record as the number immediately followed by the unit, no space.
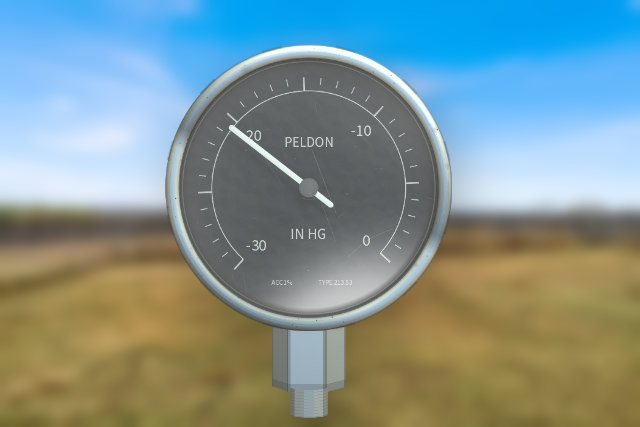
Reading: -20.5inHg
